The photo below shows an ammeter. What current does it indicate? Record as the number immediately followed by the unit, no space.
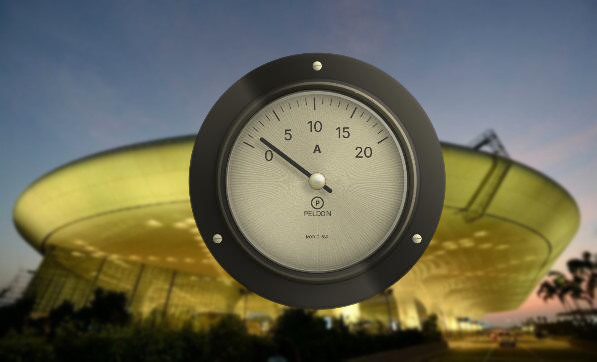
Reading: 1.5A
